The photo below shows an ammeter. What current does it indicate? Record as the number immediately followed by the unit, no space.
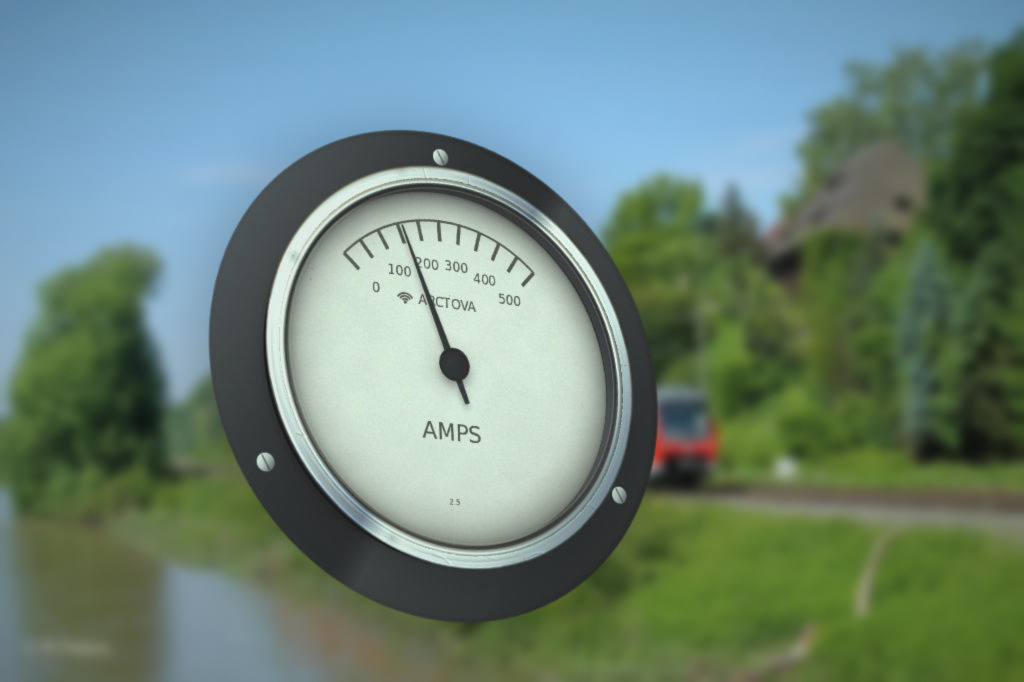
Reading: 150A
